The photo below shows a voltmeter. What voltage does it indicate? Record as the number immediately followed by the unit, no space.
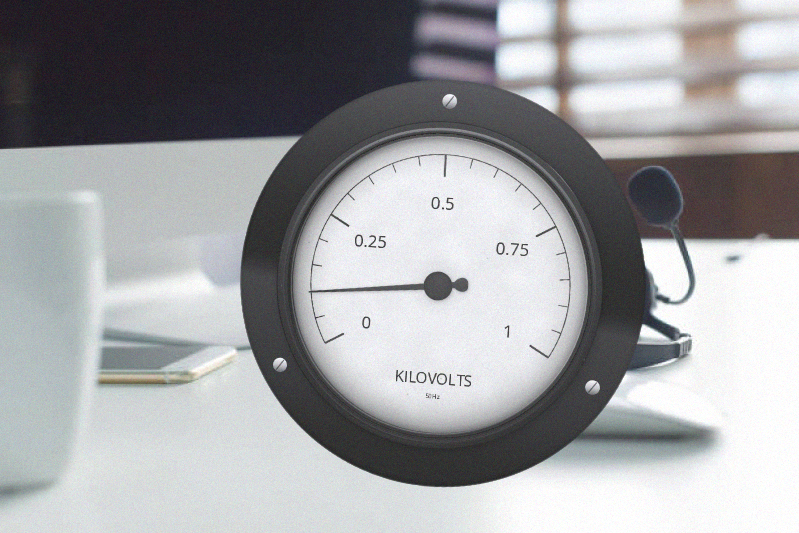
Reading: 0.1kV
